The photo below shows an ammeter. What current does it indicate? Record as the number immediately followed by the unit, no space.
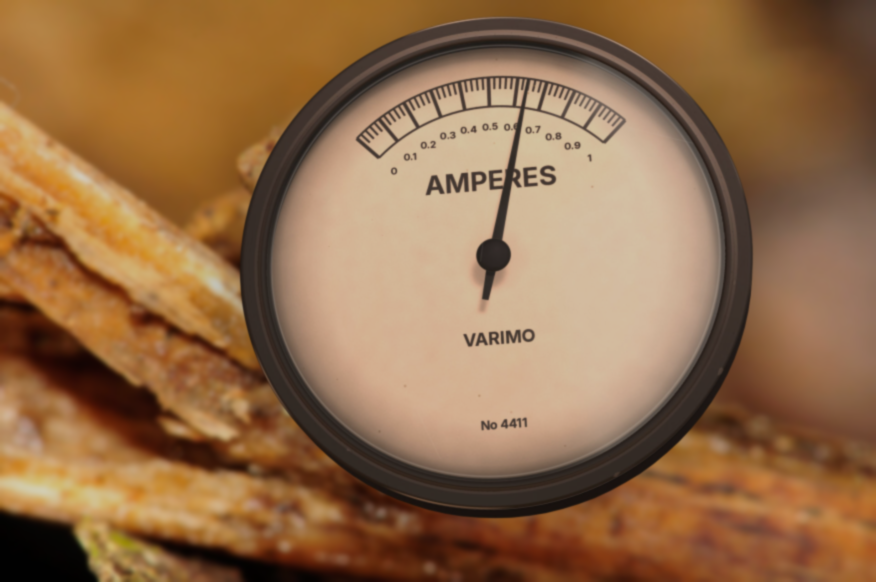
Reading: 0.64A
